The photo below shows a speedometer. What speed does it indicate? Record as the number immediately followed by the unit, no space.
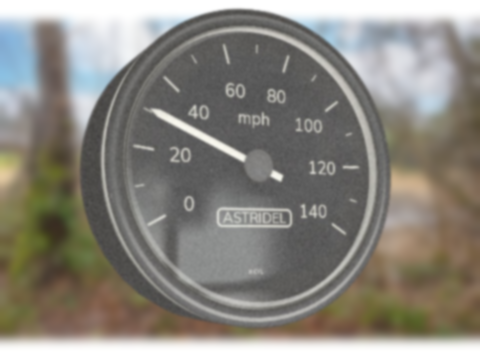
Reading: 30mph
